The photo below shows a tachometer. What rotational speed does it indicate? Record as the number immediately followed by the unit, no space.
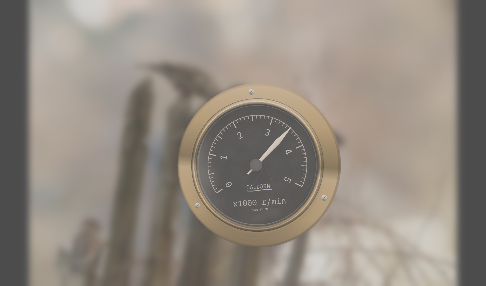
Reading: 3500rpm
